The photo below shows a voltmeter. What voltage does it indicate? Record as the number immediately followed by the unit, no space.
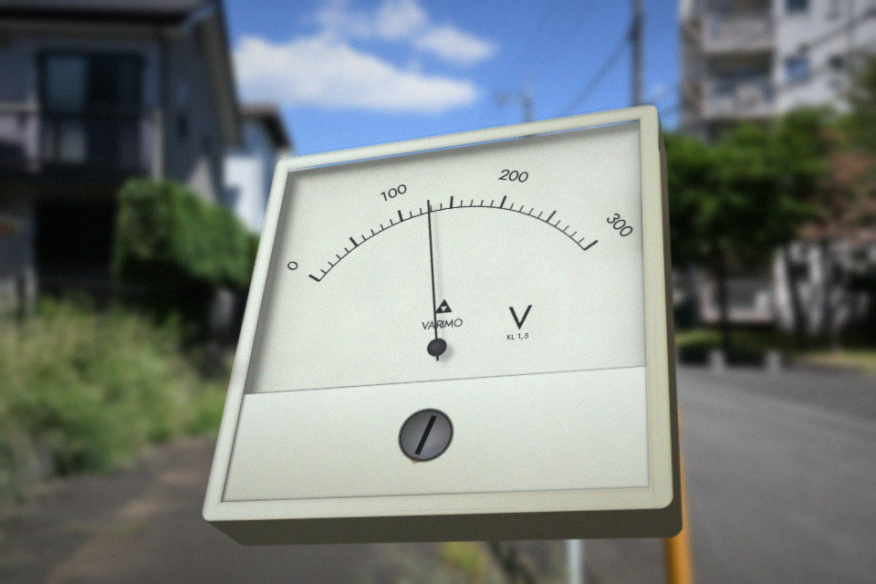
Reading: 130V
